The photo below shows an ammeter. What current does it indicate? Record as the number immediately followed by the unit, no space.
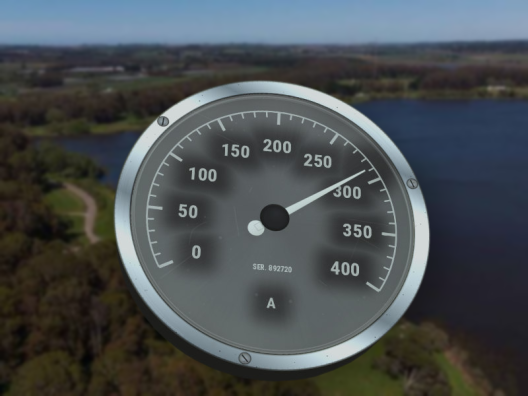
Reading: 290A
